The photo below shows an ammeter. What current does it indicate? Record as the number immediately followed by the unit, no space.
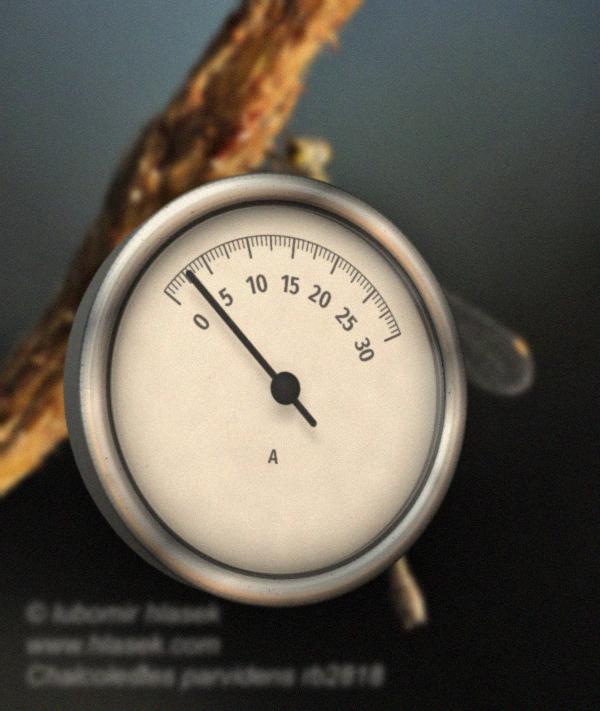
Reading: 2.5A
